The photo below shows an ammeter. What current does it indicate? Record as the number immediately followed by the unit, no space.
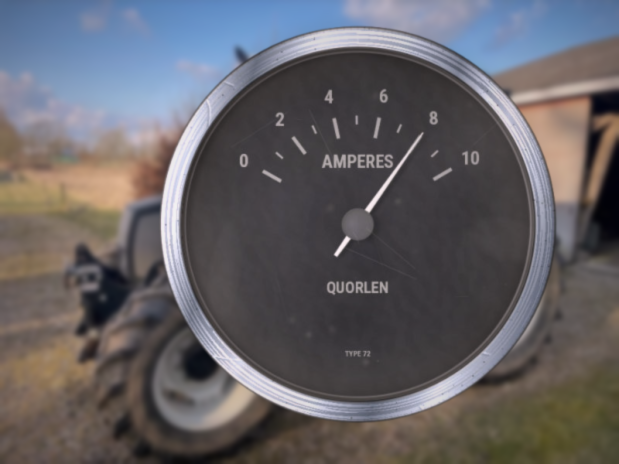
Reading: 8A
